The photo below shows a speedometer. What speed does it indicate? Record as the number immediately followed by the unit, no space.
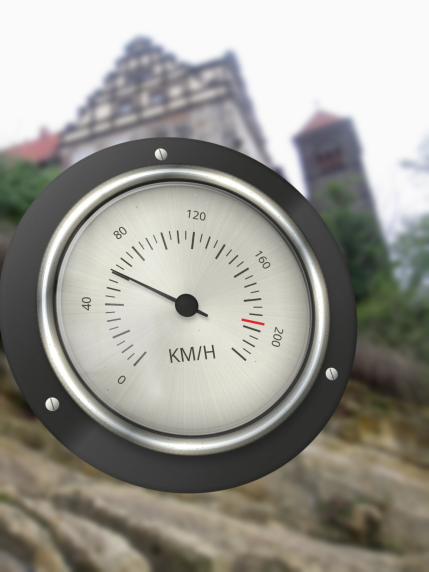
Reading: 60km/h
